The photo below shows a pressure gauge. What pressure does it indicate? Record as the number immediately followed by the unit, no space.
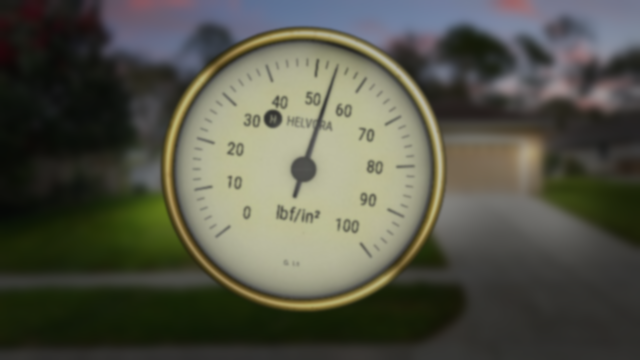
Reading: 54psi
